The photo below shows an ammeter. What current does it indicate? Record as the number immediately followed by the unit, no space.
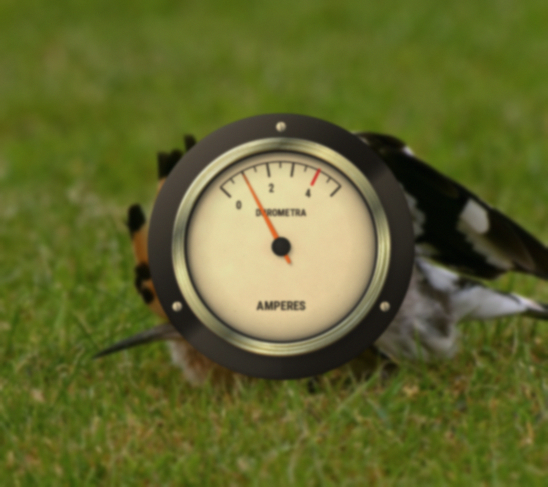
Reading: 1A
